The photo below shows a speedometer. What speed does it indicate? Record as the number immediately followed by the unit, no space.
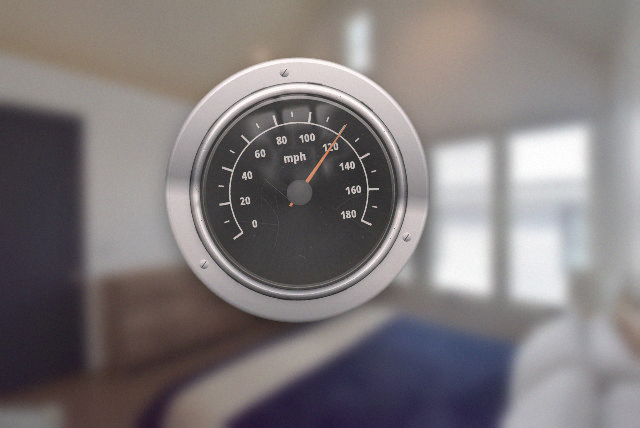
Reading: 120mph
